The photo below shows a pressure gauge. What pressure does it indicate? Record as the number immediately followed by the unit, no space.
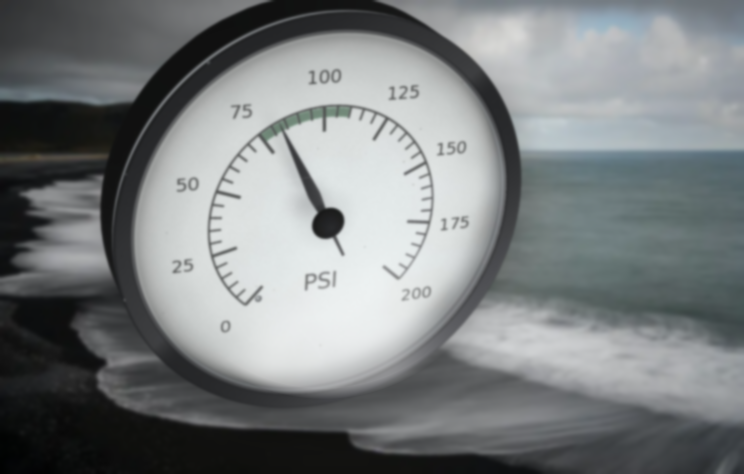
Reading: 82.5psi
